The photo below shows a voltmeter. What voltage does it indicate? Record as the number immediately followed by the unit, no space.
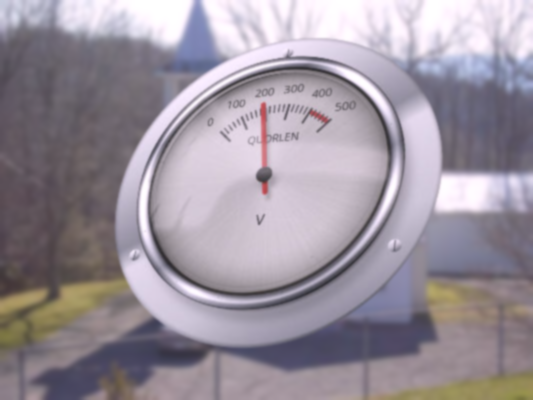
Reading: 200V
